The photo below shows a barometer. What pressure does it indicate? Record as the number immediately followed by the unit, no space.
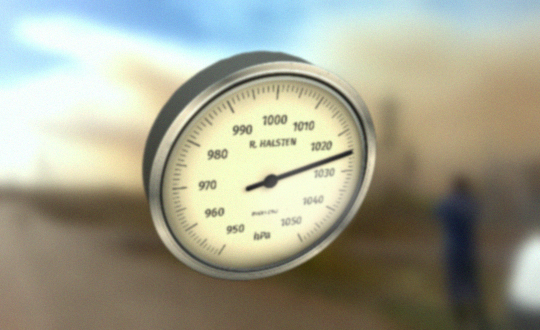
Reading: 1025hPa
